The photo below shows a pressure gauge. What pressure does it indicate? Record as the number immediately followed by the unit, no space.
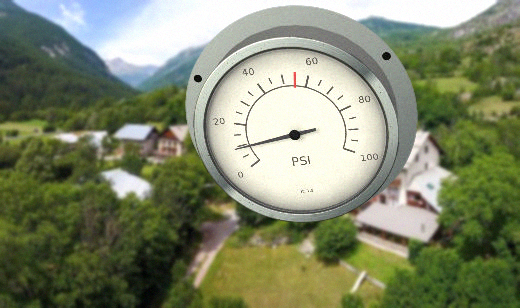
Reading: 10psi
